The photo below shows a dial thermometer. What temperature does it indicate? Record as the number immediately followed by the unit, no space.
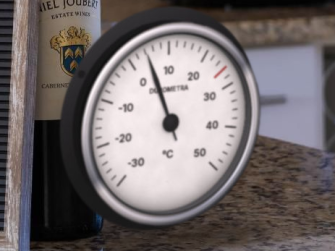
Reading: 4°C
